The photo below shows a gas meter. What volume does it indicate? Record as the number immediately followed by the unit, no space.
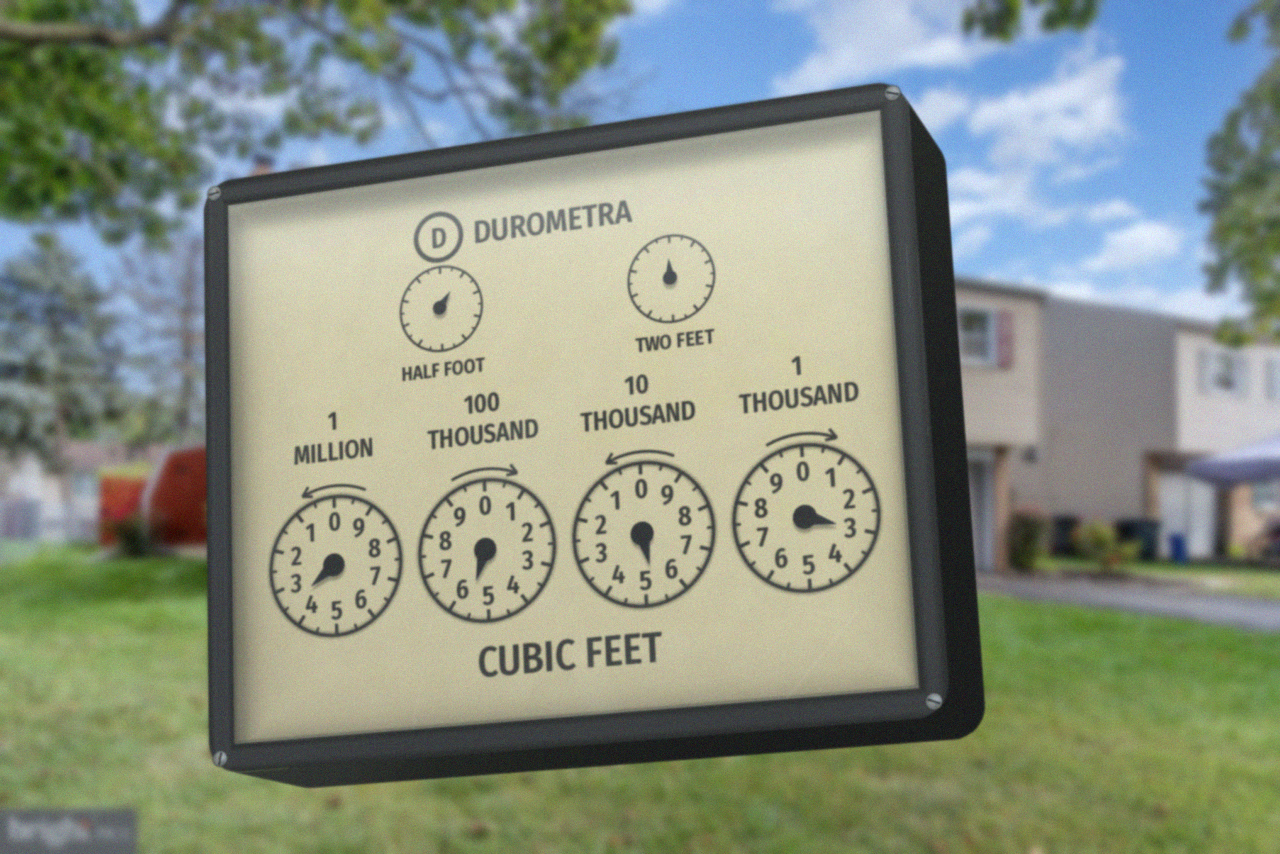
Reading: 355300ft³
